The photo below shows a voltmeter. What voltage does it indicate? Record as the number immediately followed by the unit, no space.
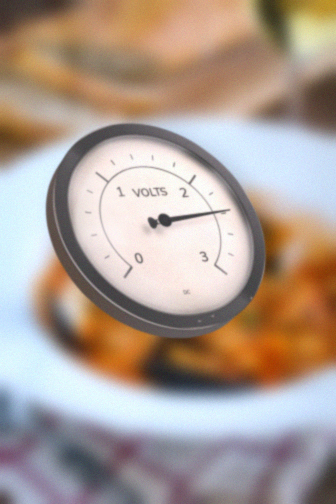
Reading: 2.4V
